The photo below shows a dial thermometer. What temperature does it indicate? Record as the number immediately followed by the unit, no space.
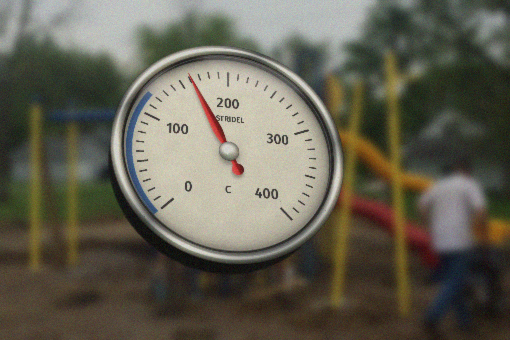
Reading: 160°C
